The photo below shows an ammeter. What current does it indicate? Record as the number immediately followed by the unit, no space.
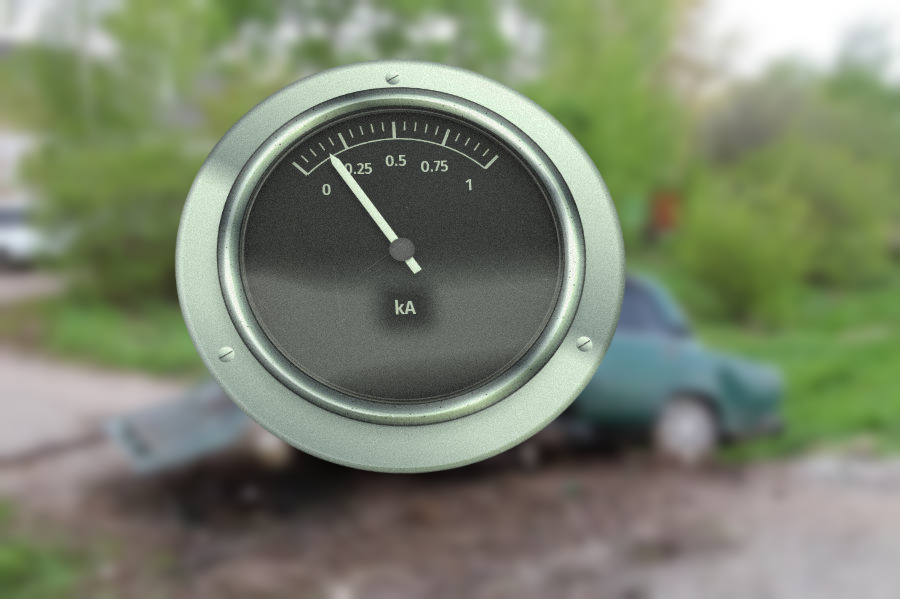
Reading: 0.15kA
